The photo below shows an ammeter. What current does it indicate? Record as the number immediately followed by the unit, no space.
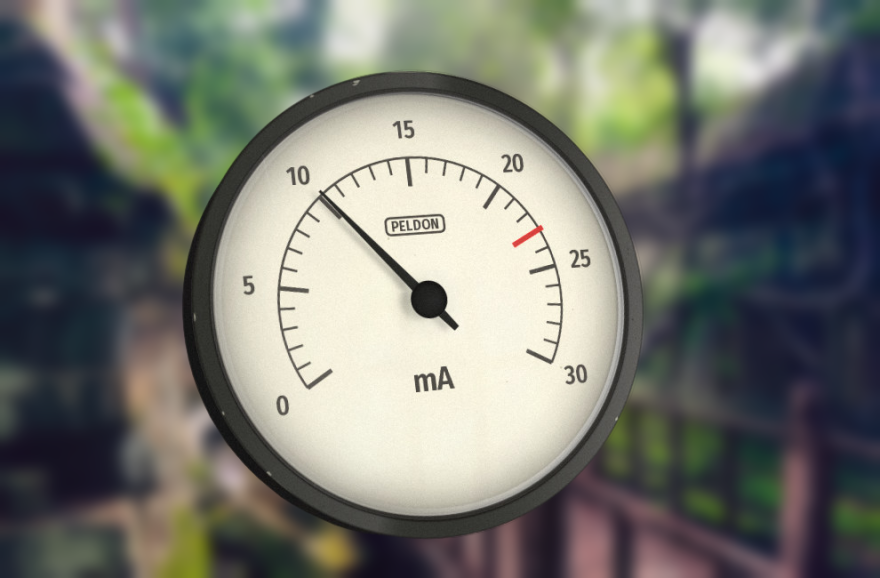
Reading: 10mA
